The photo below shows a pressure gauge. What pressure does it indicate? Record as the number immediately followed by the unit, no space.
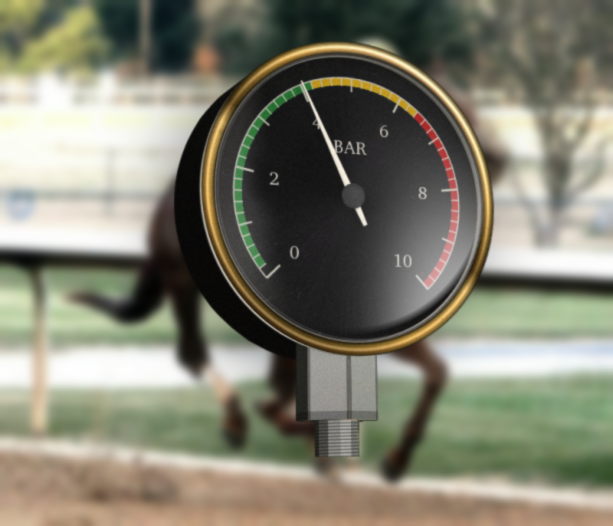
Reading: 4bar
